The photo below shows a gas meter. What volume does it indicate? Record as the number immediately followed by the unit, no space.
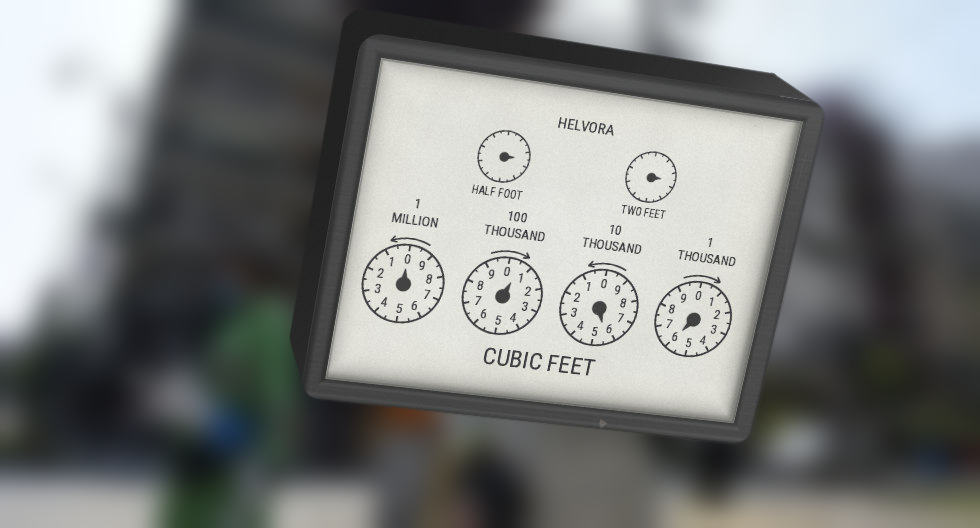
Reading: 5600ft³
